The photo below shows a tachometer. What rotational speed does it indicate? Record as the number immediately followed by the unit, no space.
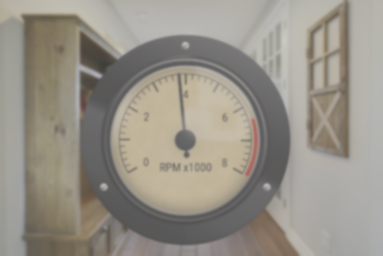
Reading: 3800rpm
